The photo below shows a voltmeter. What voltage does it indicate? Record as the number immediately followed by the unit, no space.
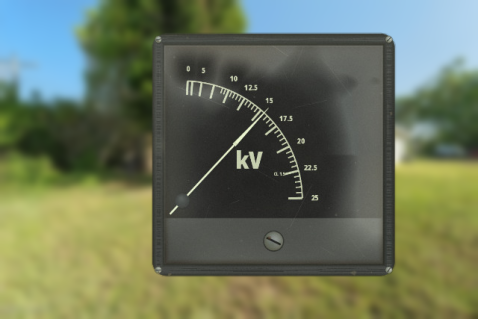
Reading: 15.5kV
